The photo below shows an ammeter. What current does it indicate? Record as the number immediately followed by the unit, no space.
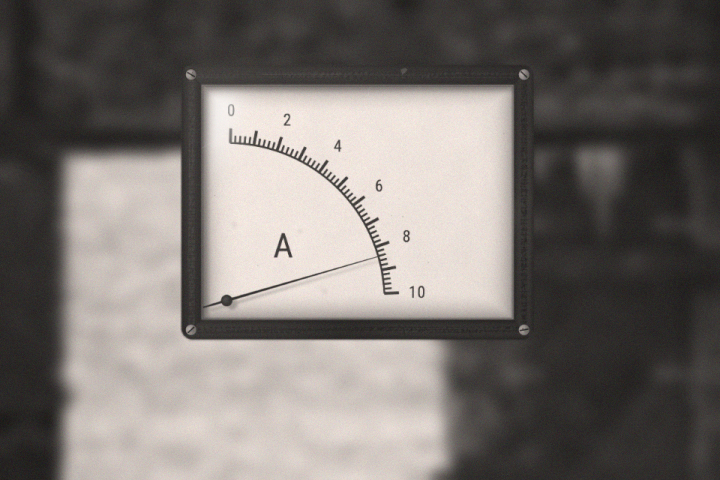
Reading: 8.4A
